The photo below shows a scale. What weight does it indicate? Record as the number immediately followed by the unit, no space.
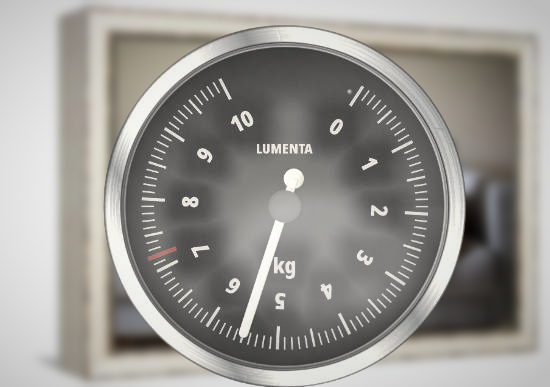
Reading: 5.5kg
